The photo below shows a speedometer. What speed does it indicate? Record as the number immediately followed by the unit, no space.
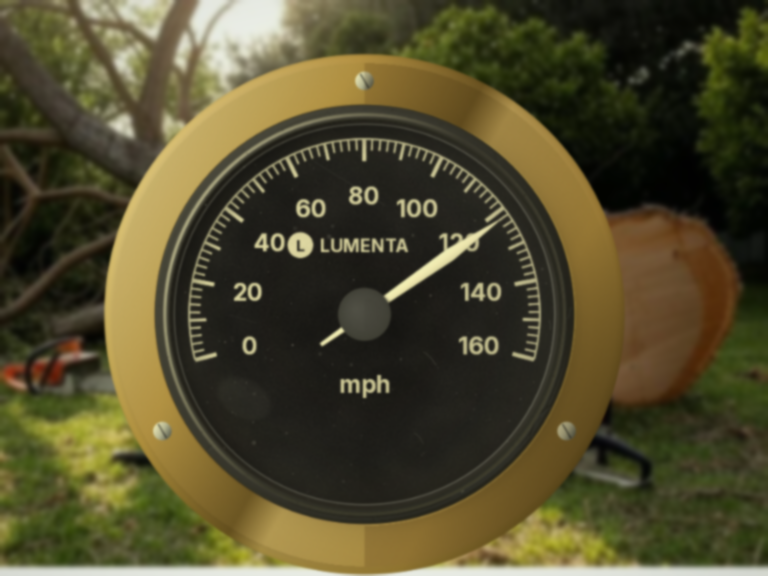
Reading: 122mph
